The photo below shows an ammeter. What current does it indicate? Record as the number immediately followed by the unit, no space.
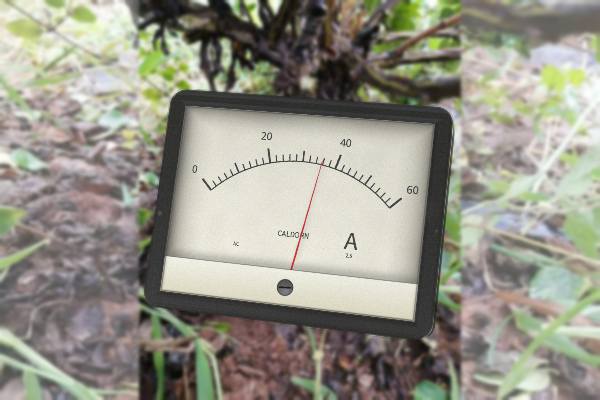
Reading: 36A
